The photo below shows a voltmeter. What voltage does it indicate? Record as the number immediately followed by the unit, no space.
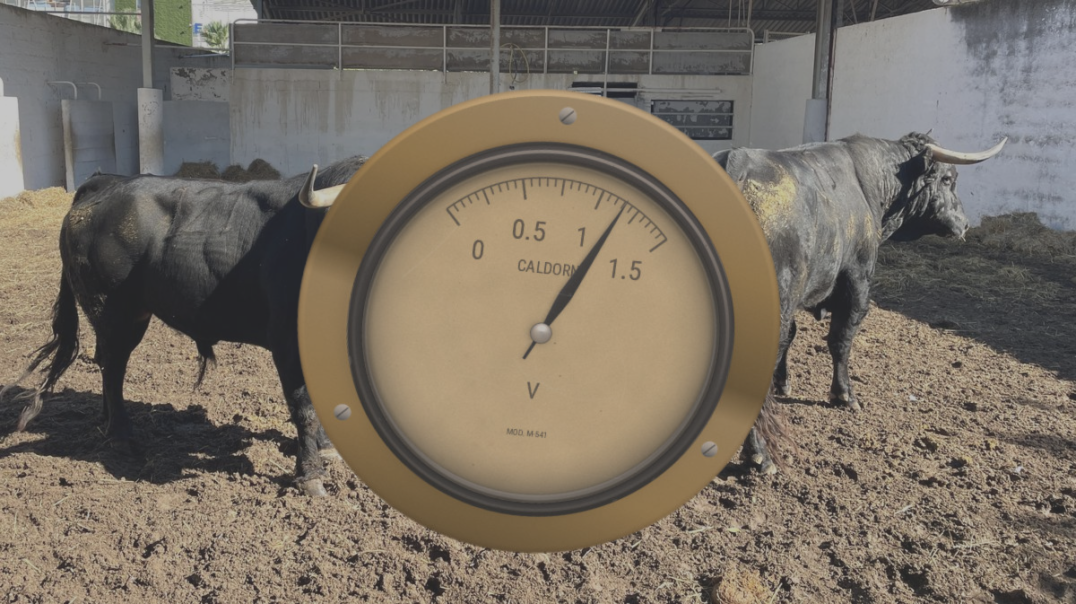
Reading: 1.15V
